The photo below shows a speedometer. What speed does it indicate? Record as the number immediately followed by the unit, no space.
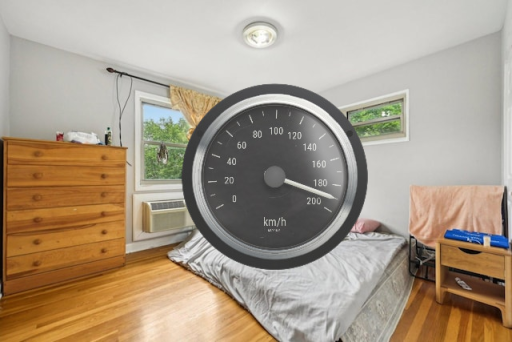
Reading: 190km/h
